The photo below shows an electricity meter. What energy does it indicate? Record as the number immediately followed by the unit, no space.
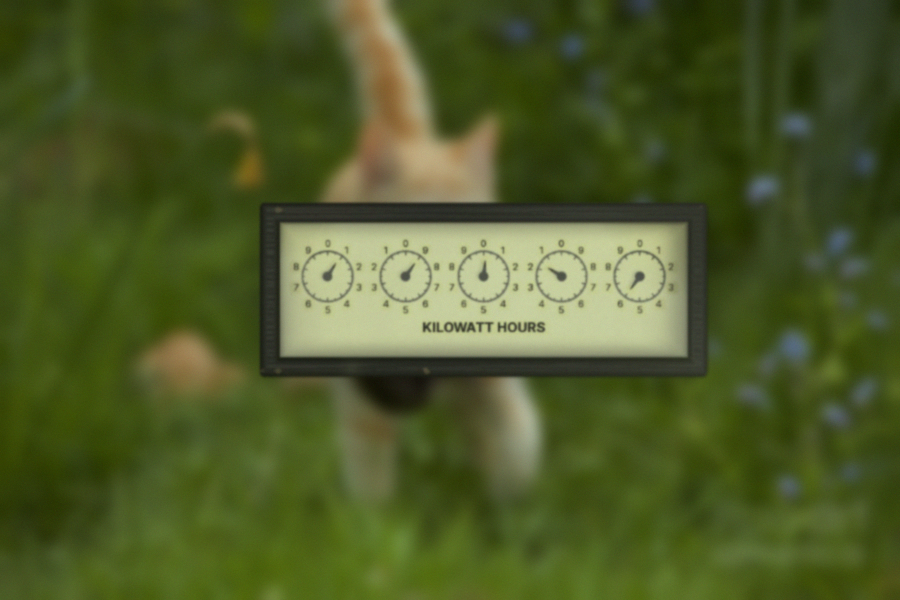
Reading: 9016kWh
